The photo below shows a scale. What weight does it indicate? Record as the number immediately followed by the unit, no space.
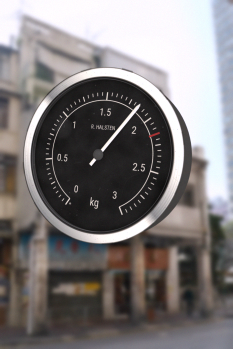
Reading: 1.85kg
